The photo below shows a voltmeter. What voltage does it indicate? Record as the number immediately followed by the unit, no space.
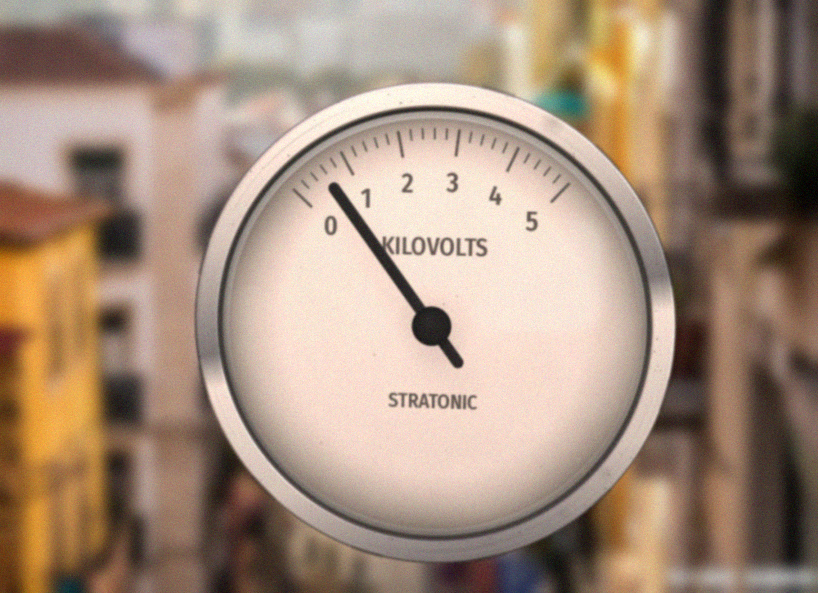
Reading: 0.6kV
